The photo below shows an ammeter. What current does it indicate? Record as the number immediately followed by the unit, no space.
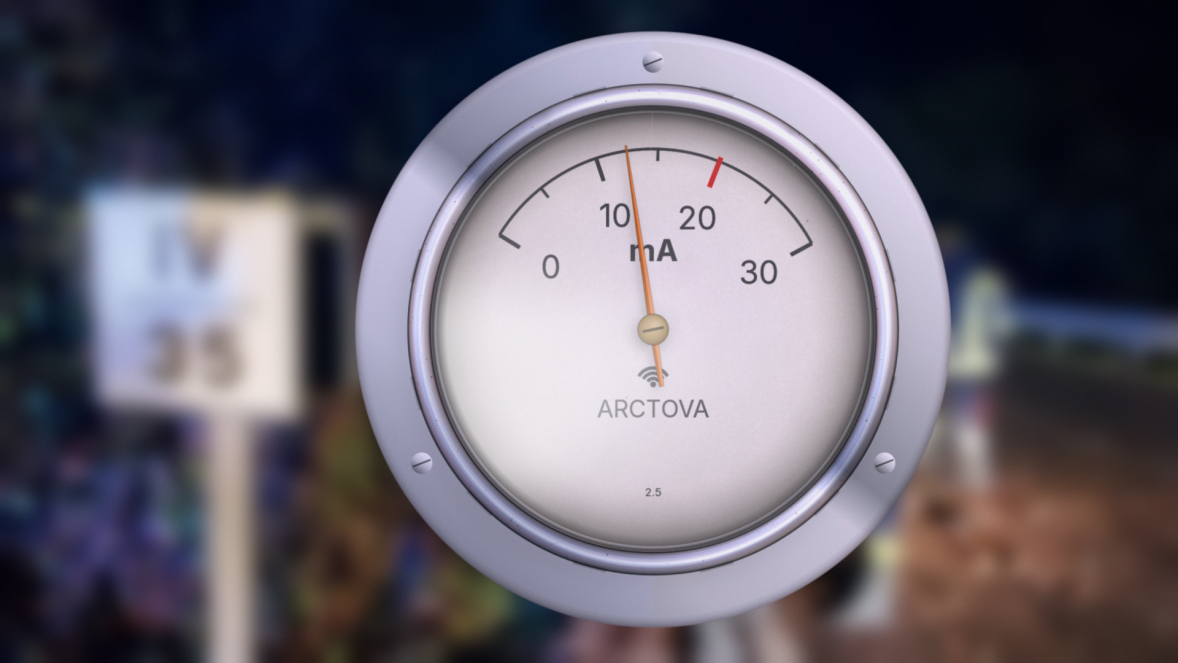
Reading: 12.5mA
